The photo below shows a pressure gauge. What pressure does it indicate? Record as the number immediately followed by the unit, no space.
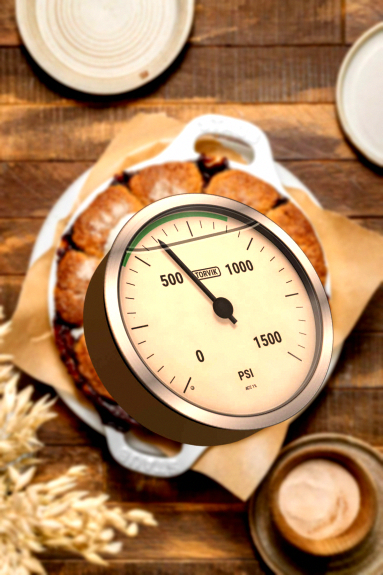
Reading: 600psi
